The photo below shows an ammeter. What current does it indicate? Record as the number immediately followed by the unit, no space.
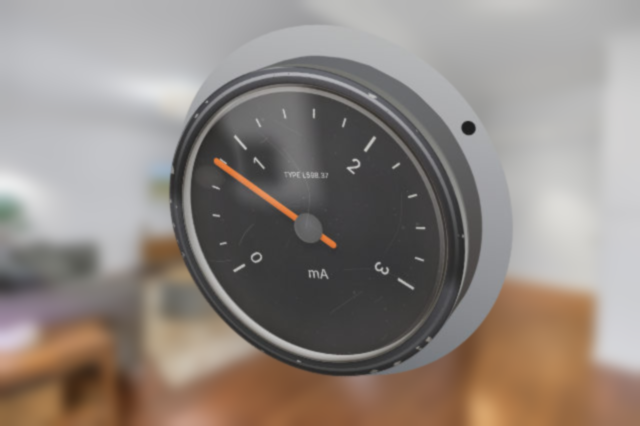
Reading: 0.8mA
